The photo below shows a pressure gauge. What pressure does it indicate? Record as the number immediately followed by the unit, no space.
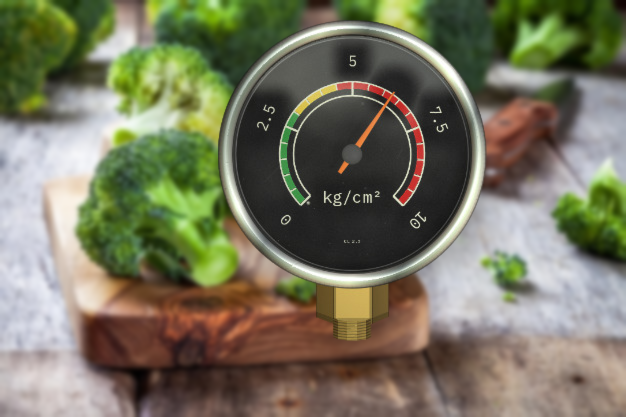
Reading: 6.25kg/cm²
